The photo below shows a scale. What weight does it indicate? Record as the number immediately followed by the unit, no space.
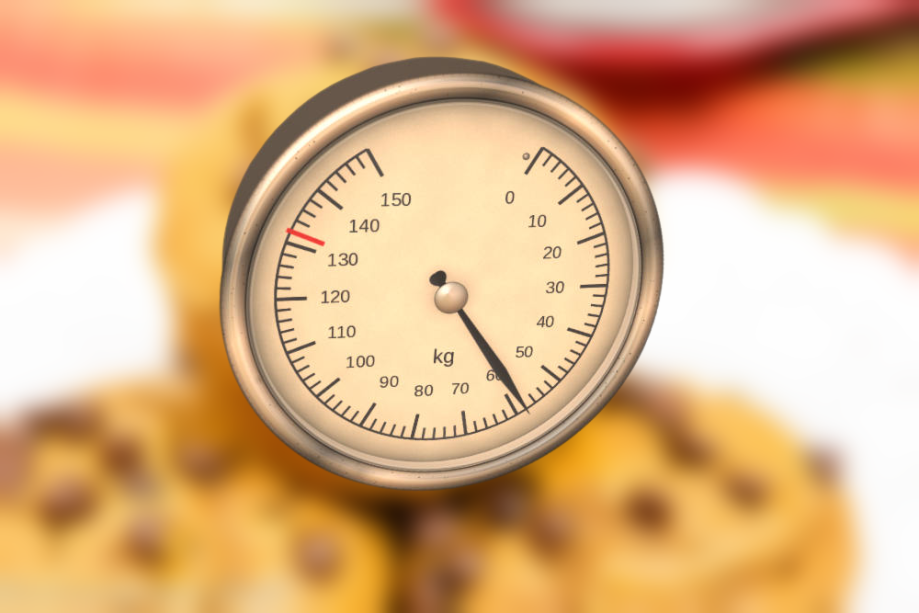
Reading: 58kg
